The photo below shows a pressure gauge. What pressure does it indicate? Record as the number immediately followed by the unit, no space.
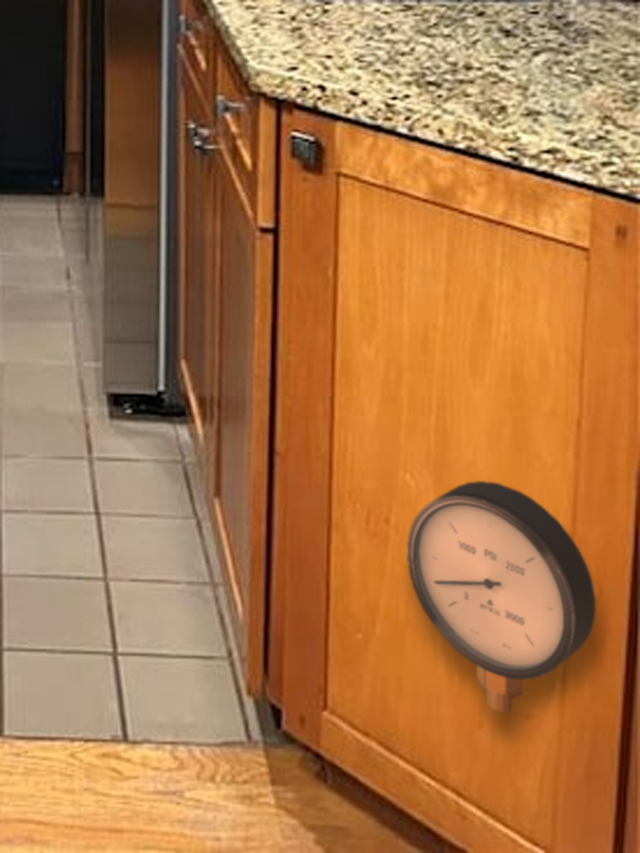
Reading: 250psi
